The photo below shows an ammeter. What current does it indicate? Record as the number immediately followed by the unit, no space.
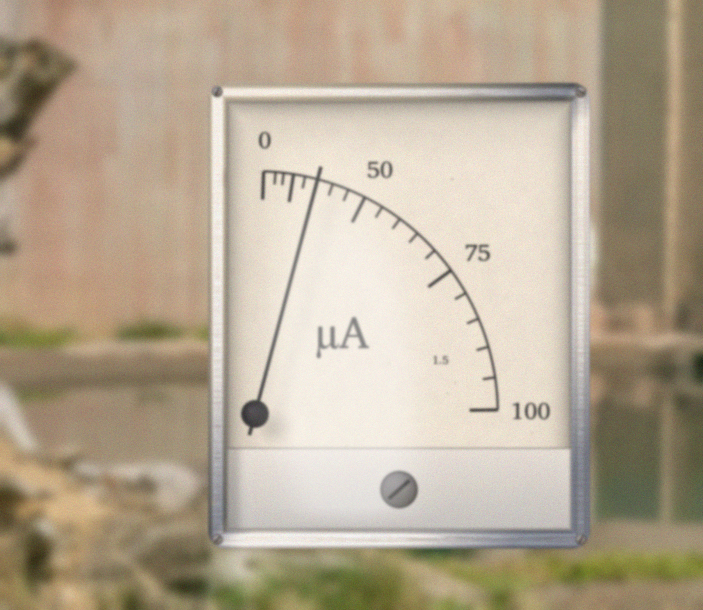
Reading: 35µA
